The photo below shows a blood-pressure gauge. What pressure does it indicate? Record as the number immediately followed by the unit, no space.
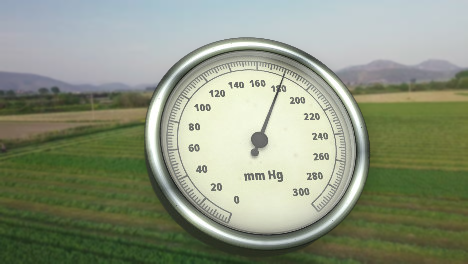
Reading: 180mmHg
